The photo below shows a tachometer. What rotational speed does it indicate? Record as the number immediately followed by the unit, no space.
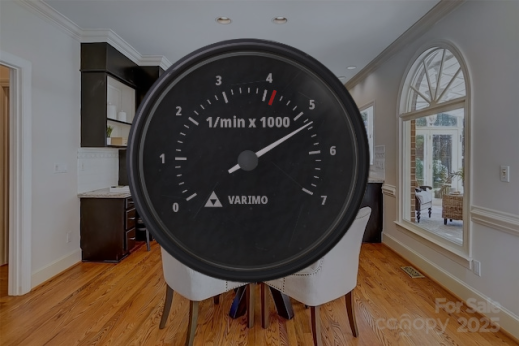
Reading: 5300rpm
